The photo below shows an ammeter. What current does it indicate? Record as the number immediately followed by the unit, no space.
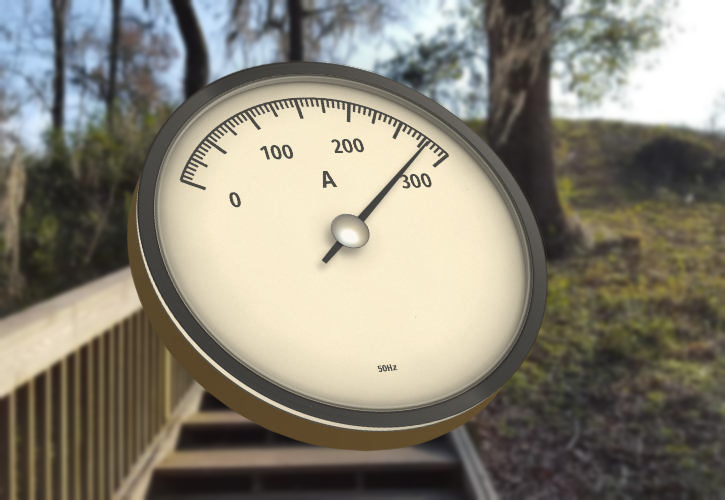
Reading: 280A
